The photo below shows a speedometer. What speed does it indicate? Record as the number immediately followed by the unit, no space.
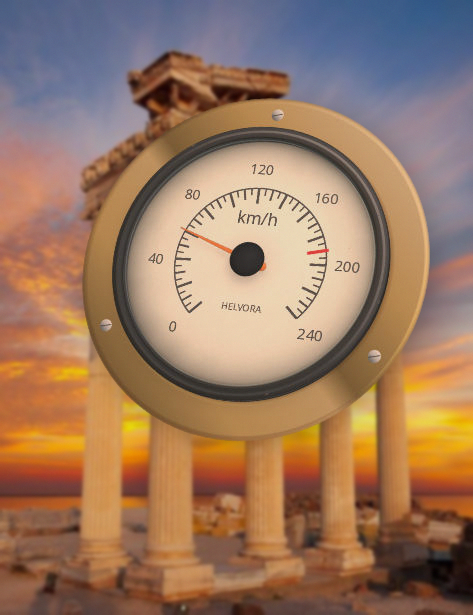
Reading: 60km/h
